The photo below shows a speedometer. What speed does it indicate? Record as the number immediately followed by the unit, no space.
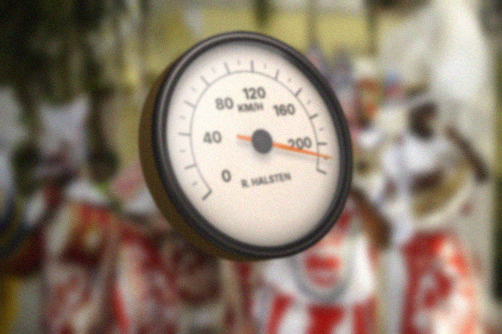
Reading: 210km/h
